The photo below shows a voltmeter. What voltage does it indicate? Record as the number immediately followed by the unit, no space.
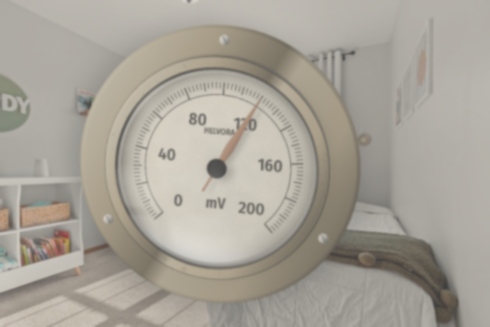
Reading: 120mV
